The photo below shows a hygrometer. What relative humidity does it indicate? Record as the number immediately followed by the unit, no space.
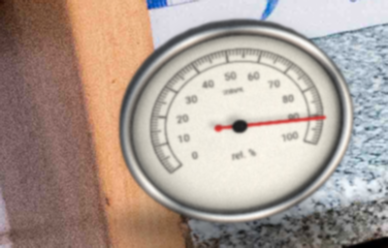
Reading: 90%
